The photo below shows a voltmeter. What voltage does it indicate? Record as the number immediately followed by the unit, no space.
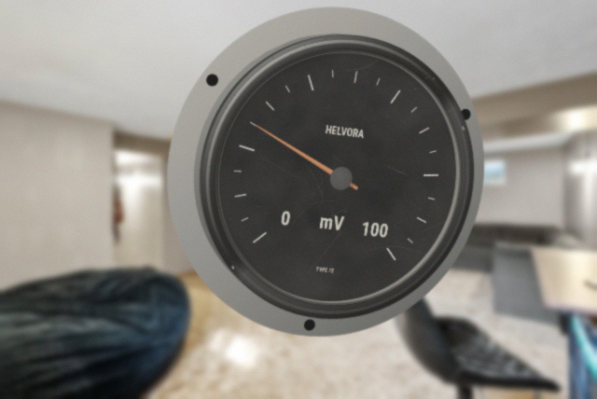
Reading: 25mV
